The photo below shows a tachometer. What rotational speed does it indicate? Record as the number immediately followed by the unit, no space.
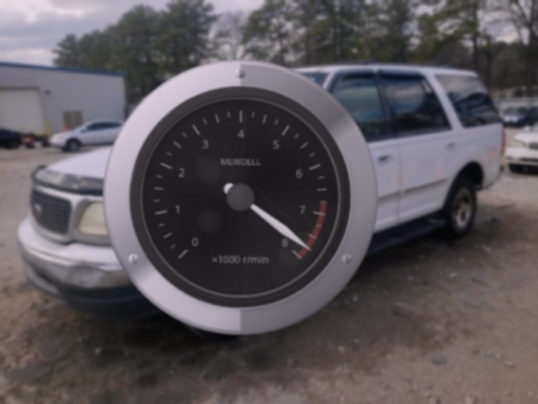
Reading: 7750rpm
